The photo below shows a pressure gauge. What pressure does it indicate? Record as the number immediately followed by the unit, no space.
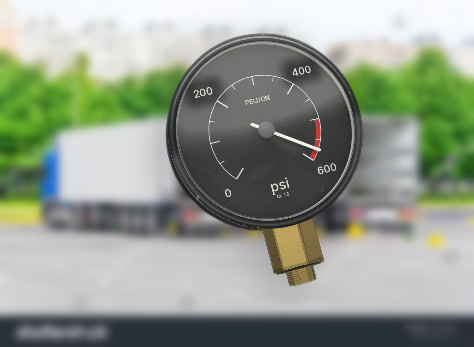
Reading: 575psi
